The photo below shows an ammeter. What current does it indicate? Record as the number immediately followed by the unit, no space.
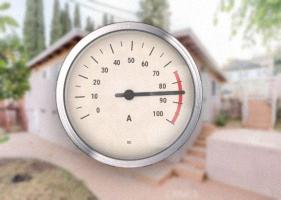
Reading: 85A
